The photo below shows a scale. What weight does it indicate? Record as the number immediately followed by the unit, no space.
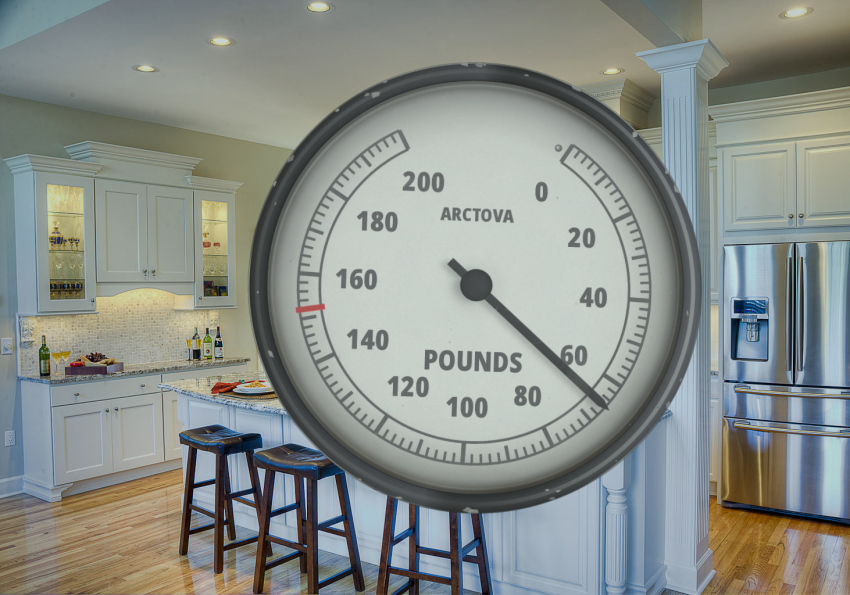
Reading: 66lb
